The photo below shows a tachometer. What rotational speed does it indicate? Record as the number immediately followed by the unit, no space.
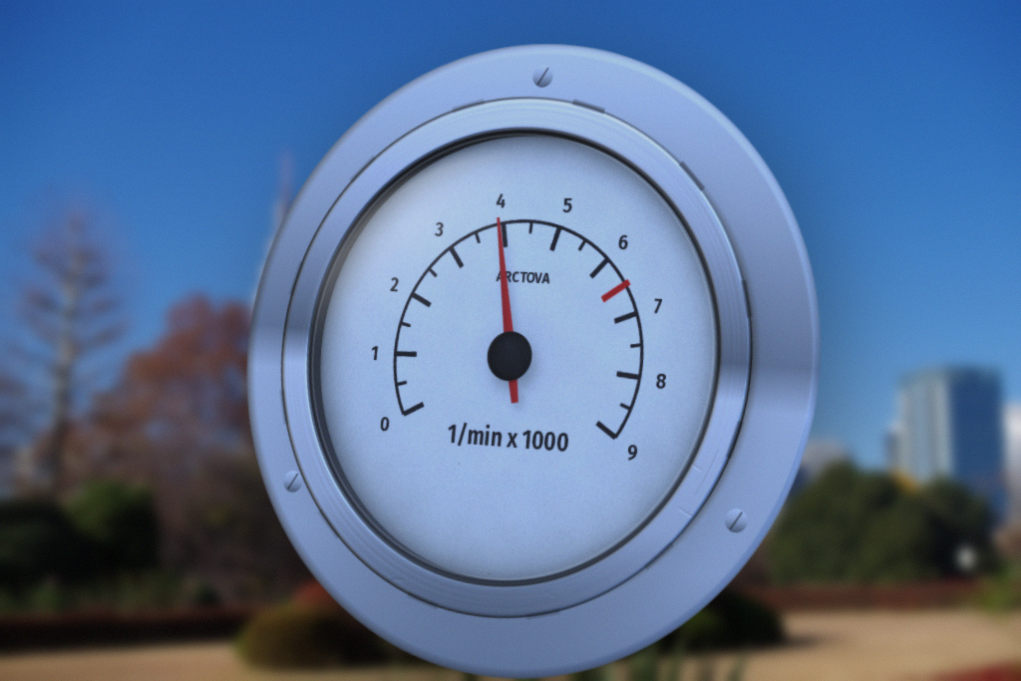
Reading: 4000rpm
